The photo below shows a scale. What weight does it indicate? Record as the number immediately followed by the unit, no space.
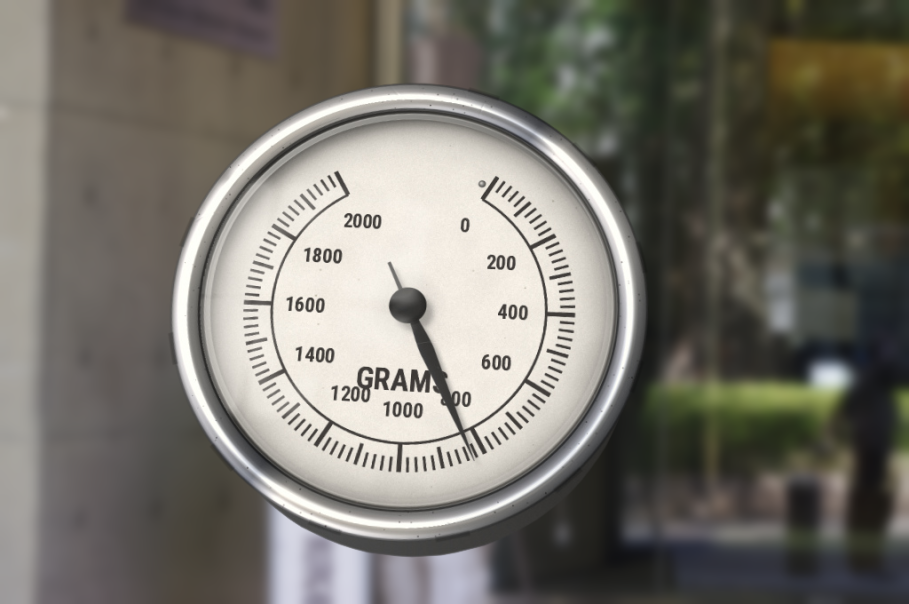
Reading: 830g
